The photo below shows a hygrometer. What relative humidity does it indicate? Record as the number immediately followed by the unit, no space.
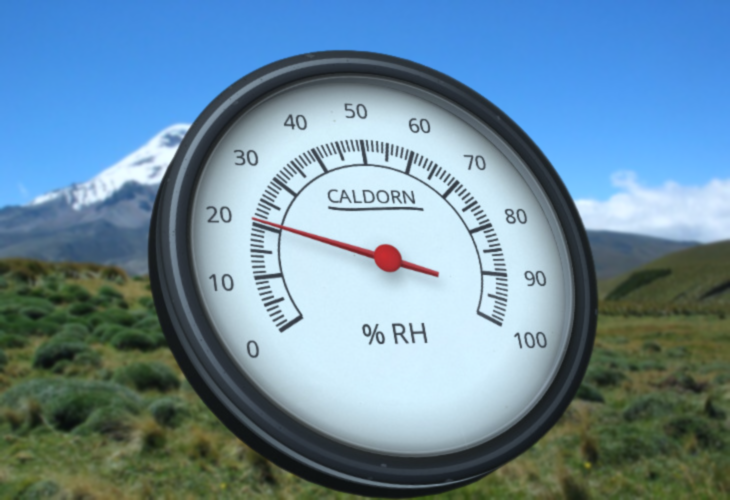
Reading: 20%
